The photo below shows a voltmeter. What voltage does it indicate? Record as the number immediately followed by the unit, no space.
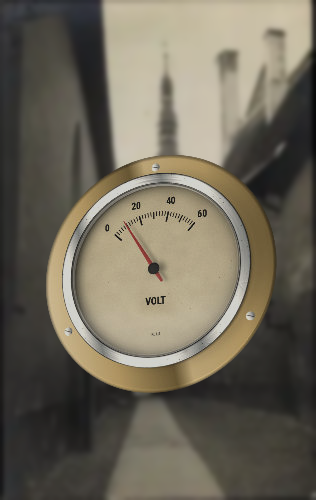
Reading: 10V
